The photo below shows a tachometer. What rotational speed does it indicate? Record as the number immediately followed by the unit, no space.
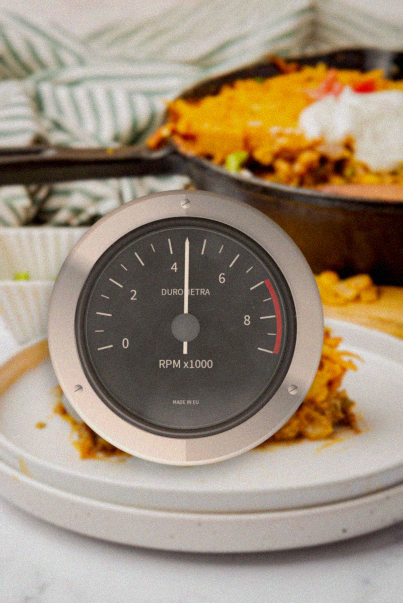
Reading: 4500rpm
